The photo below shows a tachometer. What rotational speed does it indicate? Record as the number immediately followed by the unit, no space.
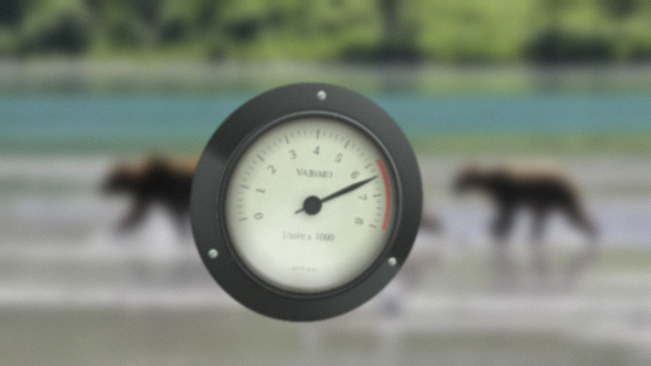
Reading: 6400rpm
